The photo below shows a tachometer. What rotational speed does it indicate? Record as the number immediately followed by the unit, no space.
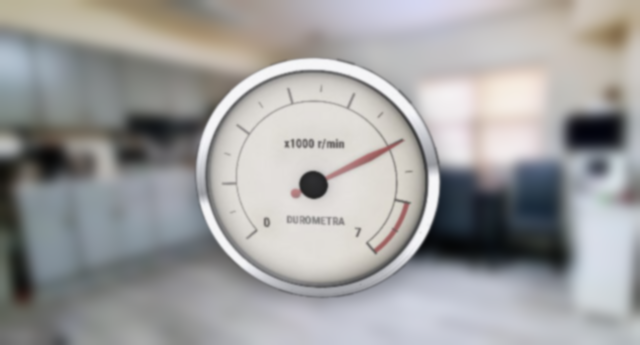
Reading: 5000rpm
